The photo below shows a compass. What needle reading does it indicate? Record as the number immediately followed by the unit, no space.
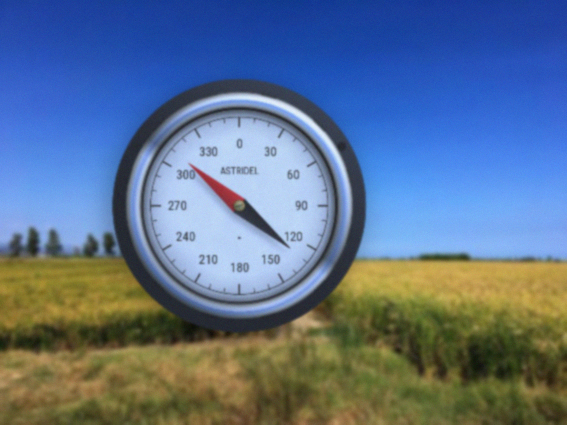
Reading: 310°
